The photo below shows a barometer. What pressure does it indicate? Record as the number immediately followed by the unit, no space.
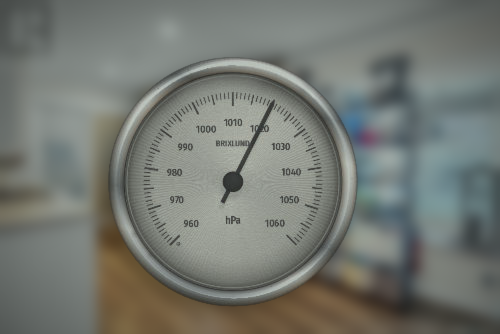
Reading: 1020hPa
